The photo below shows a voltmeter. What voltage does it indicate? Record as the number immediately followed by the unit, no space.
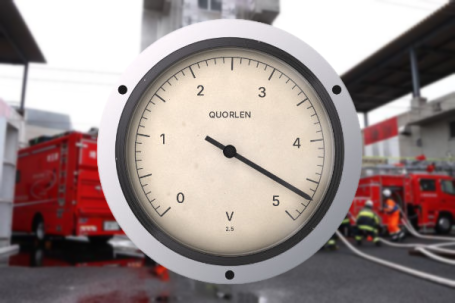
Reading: 4.7V
